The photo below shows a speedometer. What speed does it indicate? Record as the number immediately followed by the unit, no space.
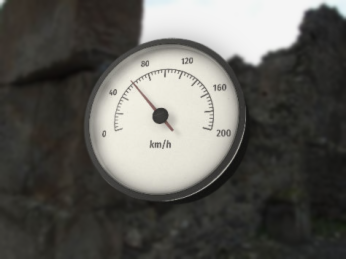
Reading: 60km/h
